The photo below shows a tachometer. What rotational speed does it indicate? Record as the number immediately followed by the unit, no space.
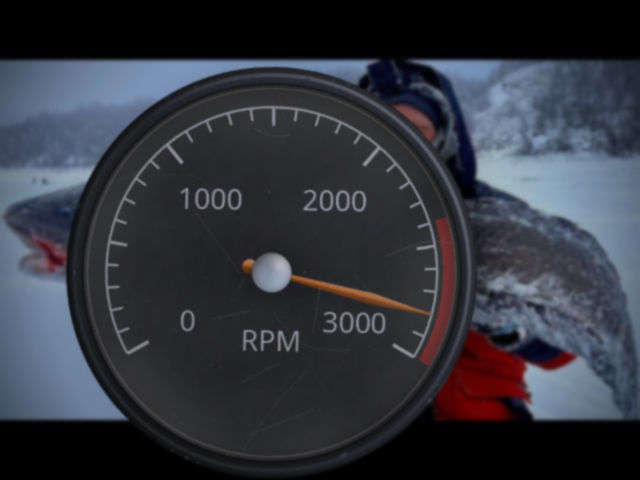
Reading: 2800rpm
